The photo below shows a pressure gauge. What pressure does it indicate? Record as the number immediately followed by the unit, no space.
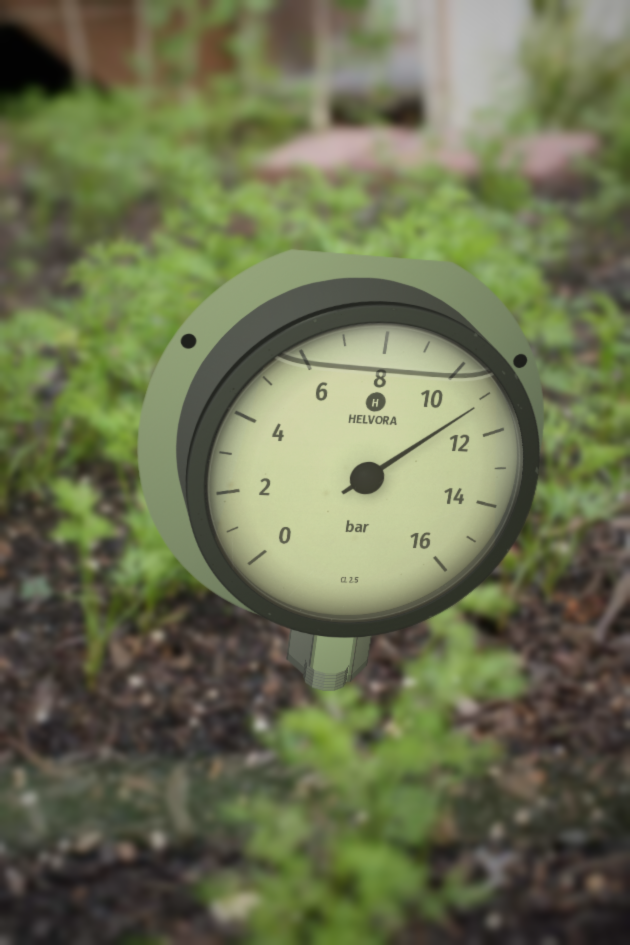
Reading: 11bar
